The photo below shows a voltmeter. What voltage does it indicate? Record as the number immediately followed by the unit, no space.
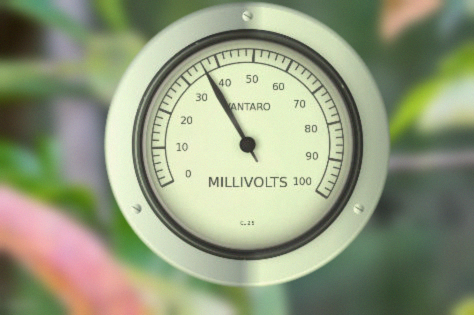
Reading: 36mV
